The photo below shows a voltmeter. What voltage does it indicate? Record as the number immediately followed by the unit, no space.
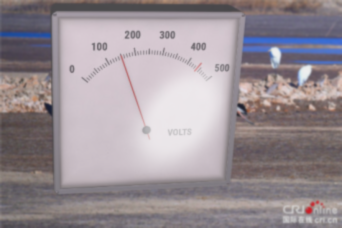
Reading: 150V
